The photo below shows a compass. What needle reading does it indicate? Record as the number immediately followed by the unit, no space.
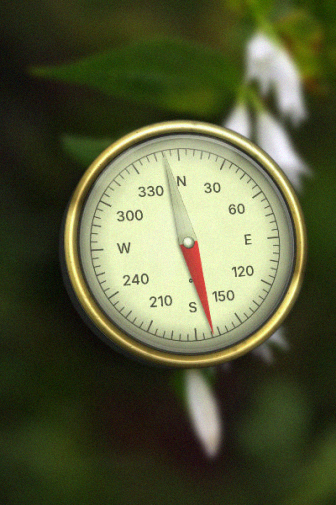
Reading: 170°
